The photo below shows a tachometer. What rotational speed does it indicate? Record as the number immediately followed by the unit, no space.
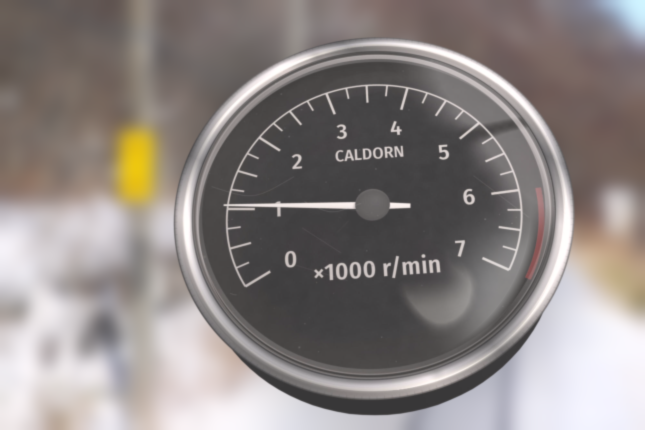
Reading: 1000rpm
